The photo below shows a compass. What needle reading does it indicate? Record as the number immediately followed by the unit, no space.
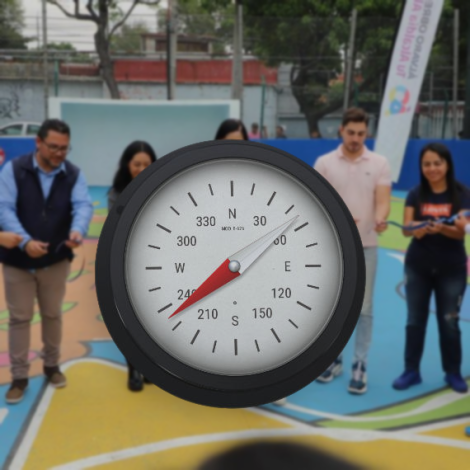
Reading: 232.5°
